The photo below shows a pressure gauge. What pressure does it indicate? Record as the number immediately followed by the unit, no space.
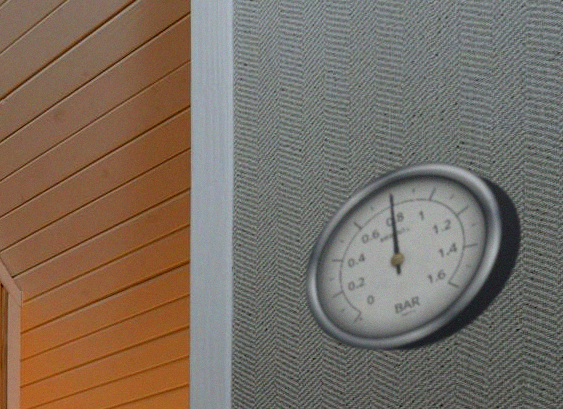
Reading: 0.8bar
